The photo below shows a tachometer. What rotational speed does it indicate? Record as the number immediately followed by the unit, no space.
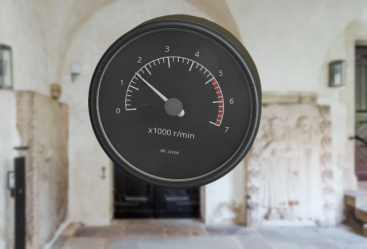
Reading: 1600rpm
